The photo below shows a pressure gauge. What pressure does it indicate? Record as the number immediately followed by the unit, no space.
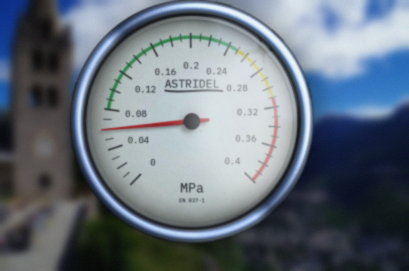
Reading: 0.06MPa
